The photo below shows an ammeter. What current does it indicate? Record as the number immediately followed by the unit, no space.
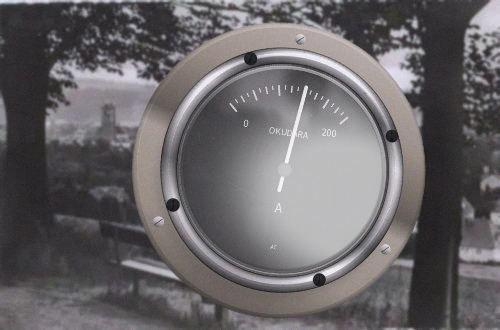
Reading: 120A
